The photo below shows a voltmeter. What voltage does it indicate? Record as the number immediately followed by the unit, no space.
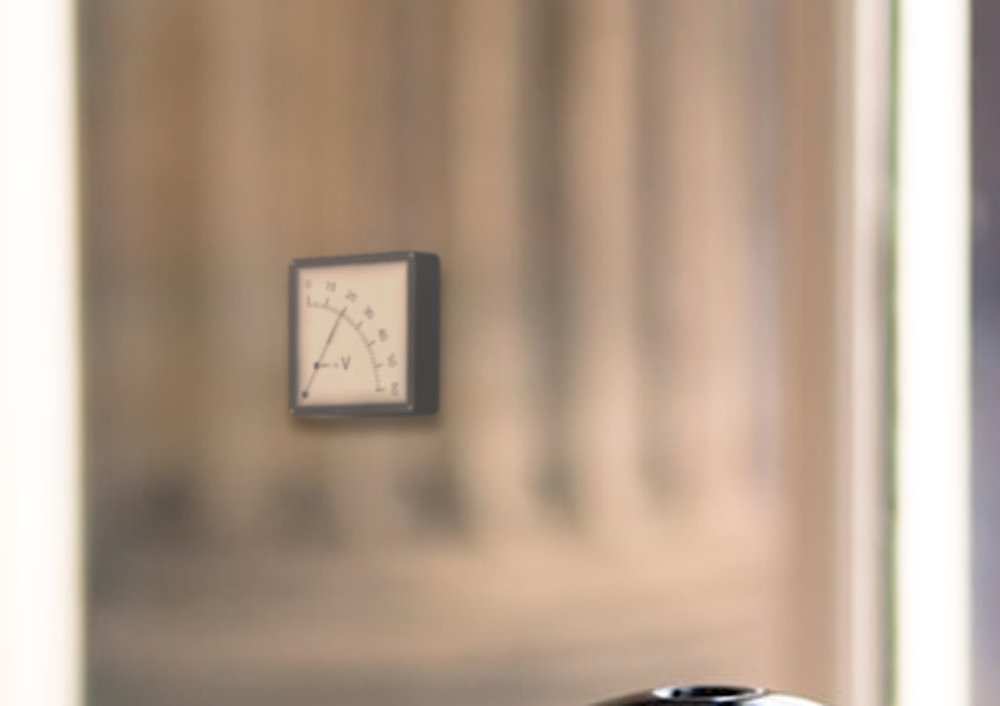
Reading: 20V
